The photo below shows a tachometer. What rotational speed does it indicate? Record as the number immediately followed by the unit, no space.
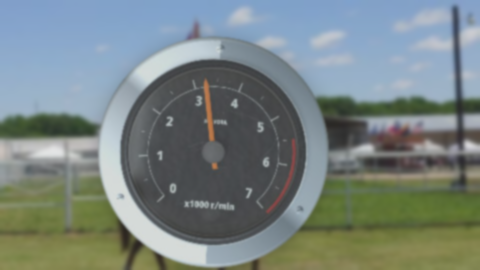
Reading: 3250rpm
